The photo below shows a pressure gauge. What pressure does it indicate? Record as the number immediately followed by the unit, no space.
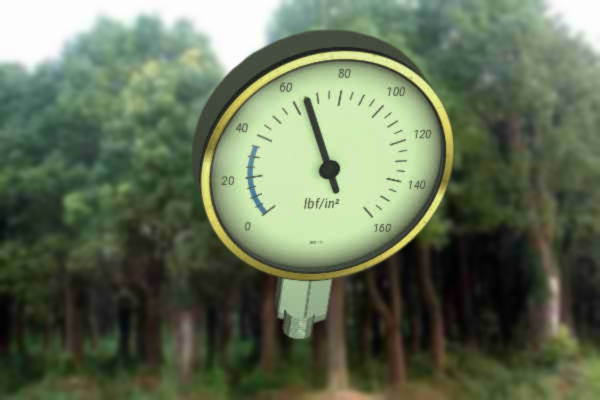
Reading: 65psi
